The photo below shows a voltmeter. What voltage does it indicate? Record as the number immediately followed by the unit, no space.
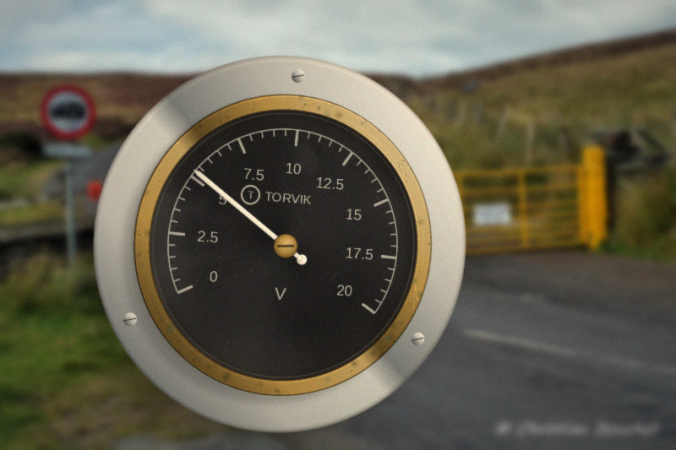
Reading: 5.25V
